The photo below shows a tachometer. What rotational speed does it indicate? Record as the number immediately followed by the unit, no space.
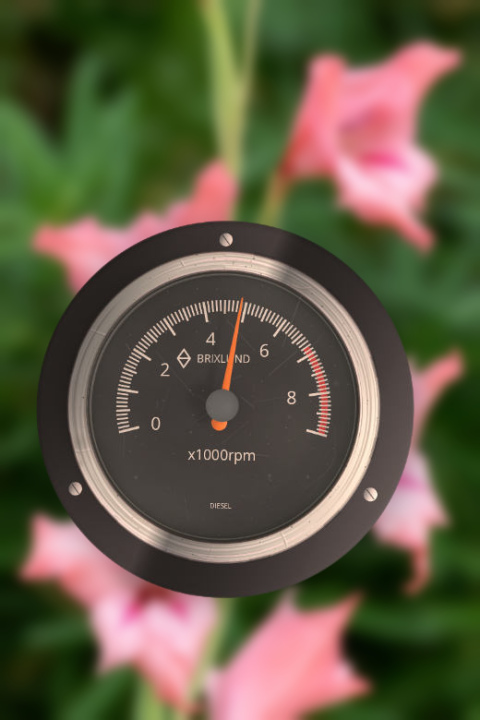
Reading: 4900rpm
